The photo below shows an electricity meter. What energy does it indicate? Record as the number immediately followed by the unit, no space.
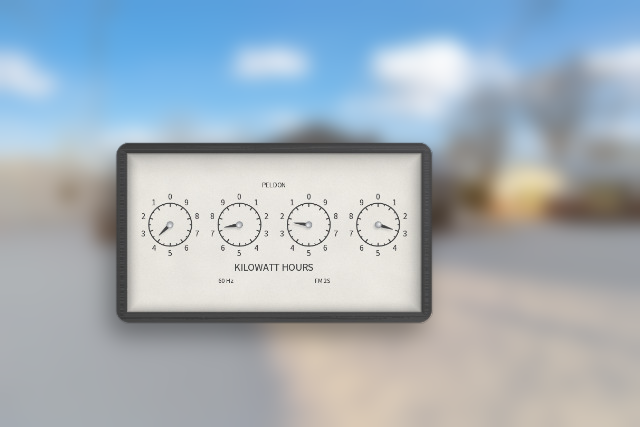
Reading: 3723kWh
